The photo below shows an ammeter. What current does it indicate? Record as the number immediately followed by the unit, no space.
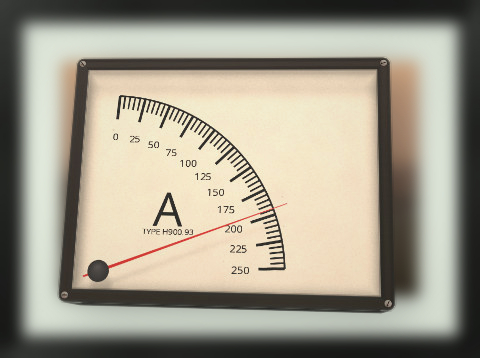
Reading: 195A
